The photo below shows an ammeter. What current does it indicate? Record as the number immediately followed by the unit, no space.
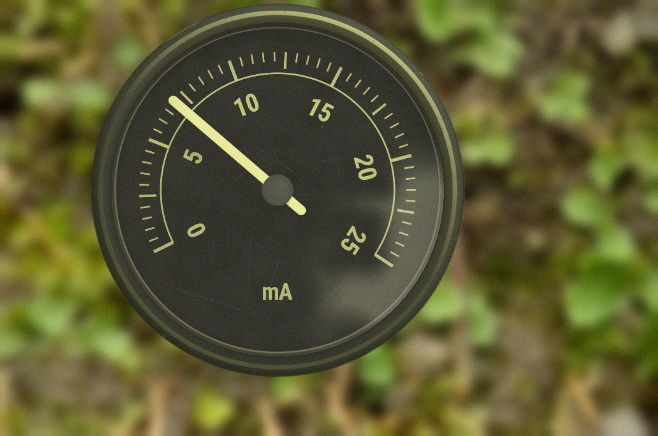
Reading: 7mA
